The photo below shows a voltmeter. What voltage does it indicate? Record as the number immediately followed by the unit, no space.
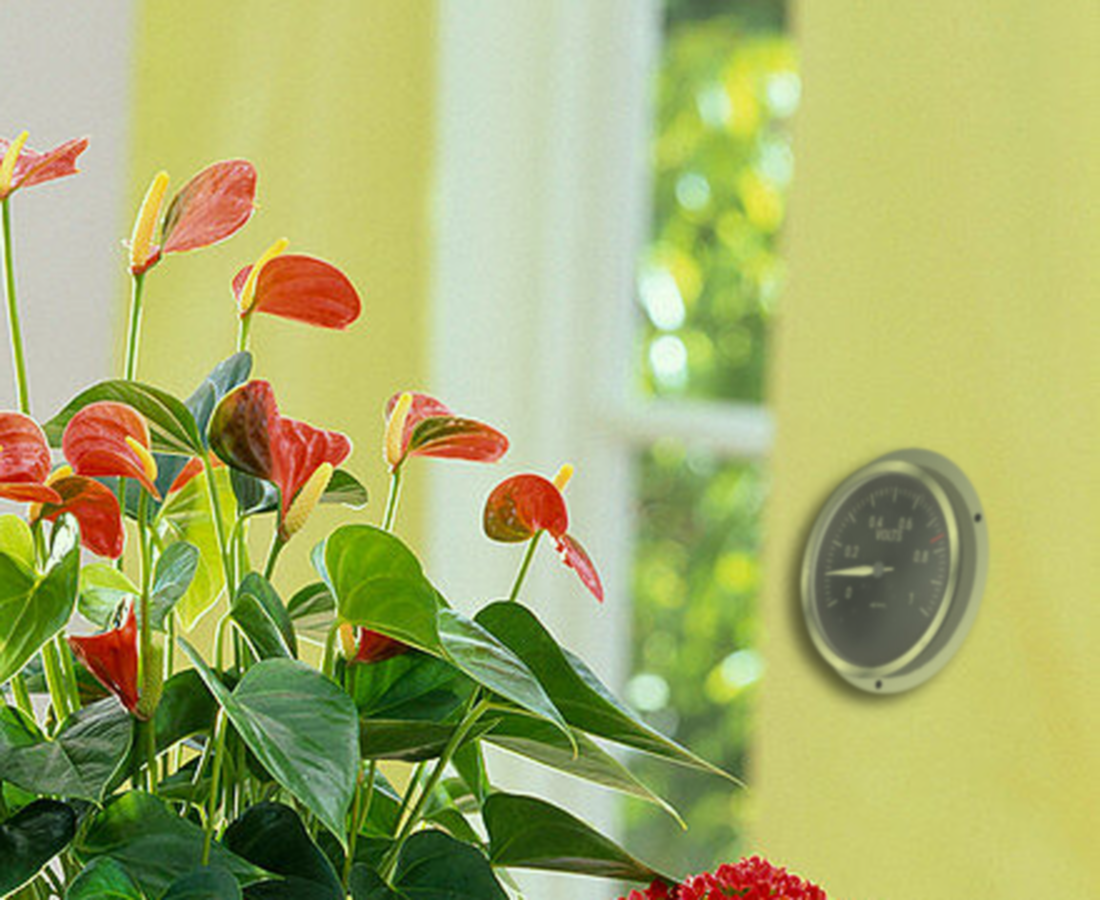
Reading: 0.1V
